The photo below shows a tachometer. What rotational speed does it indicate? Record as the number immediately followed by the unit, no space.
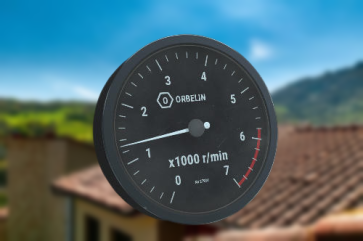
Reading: 1300rpm
